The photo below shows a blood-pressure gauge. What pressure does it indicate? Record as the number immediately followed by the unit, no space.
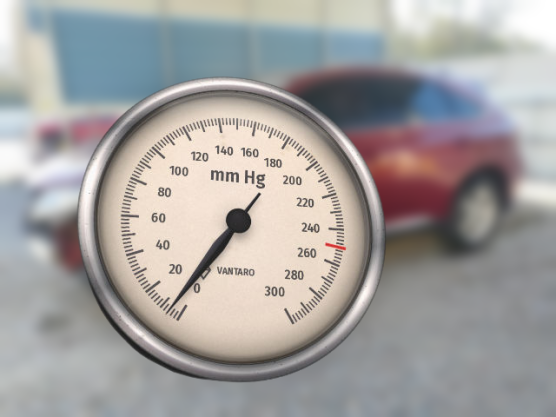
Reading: 6mmHg
